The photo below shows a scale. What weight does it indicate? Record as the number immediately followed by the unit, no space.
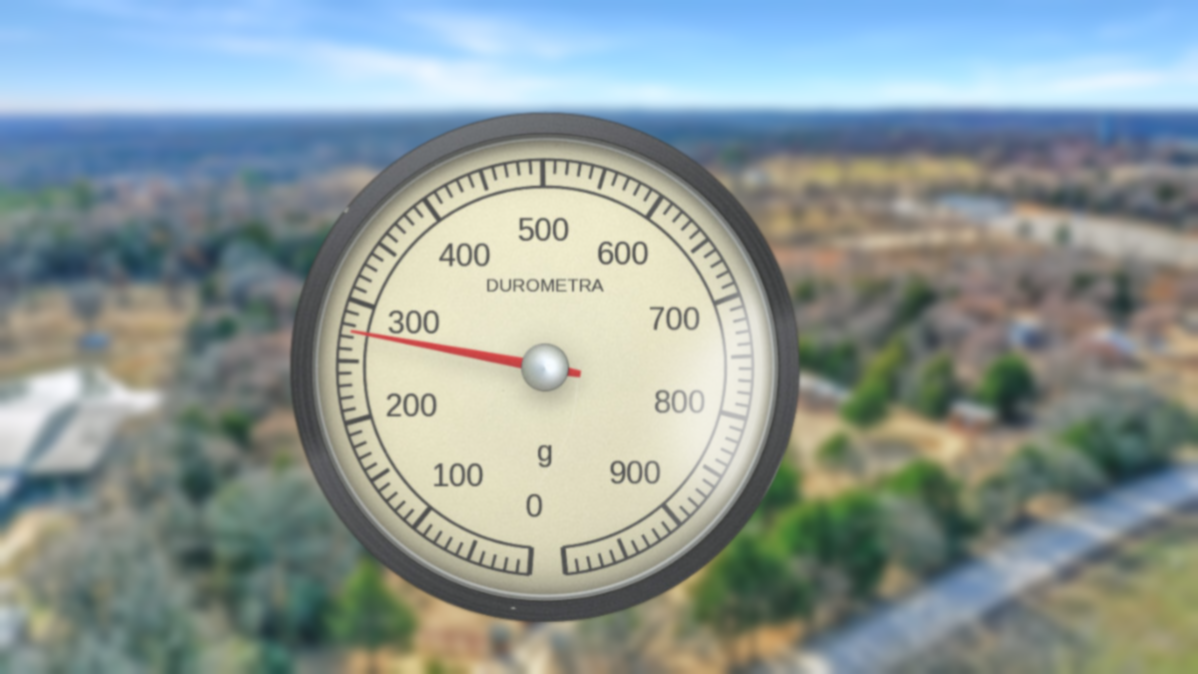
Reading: 275g
